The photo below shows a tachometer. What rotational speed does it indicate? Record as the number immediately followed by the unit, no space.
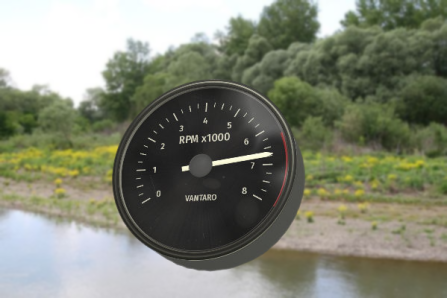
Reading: 6750rpm
